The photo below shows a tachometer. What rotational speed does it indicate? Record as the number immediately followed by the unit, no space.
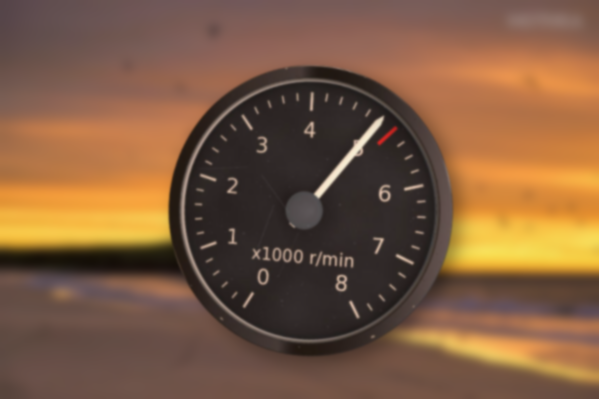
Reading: 5000rpm
